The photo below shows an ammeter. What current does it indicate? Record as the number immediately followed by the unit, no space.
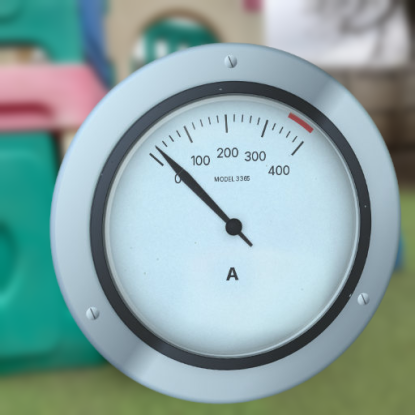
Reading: 20A
